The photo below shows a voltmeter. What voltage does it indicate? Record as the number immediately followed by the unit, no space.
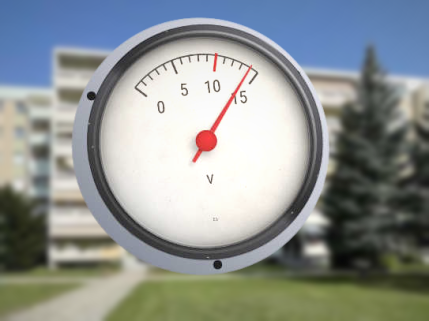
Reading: 14V
